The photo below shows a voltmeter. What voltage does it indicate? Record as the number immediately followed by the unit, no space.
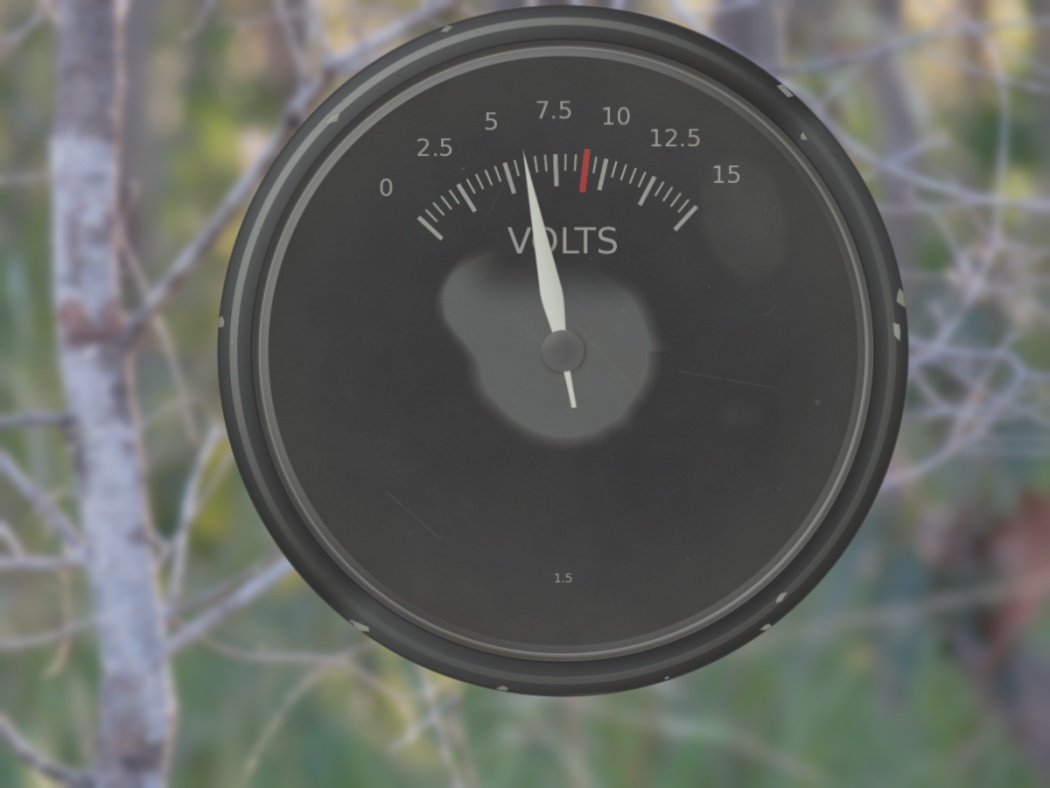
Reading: 6V
